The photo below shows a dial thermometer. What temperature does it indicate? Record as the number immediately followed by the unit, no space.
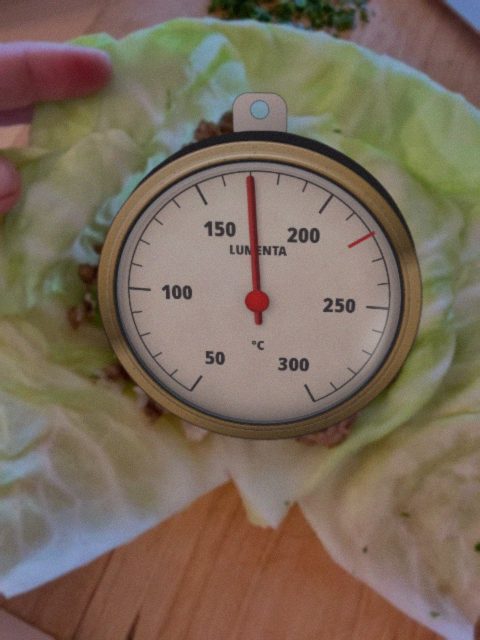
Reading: 170°C
